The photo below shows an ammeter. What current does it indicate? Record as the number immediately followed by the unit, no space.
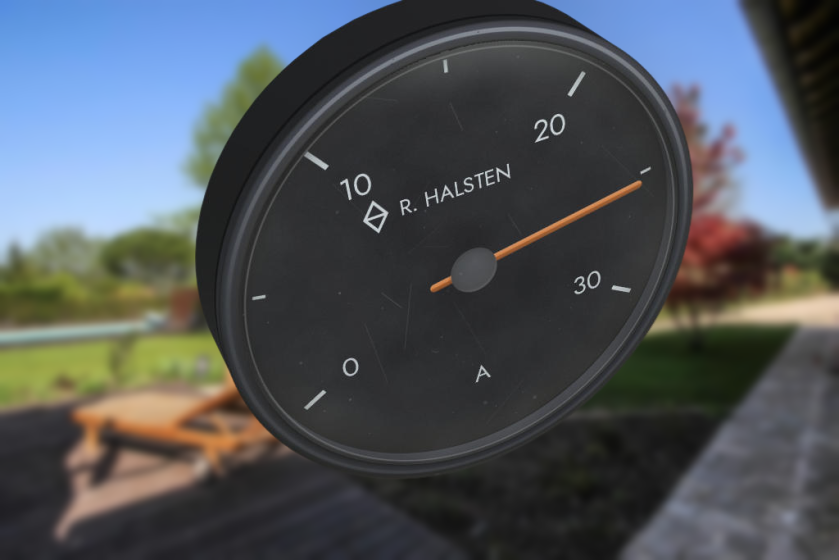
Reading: 25A
